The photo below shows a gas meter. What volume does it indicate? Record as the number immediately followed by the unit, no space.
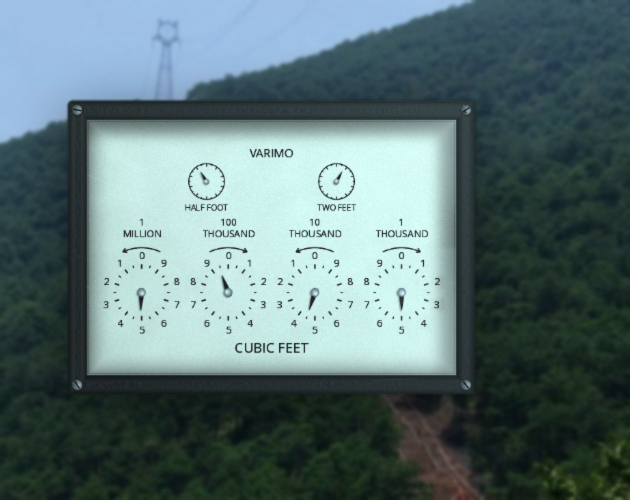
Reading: 494500ft³
